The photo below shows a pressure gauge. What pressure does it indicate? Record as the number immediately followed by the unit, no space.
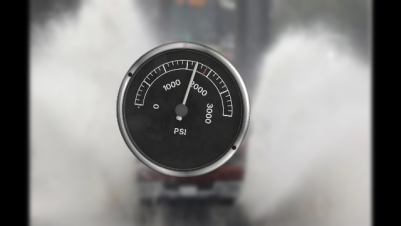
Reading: 1700psi
